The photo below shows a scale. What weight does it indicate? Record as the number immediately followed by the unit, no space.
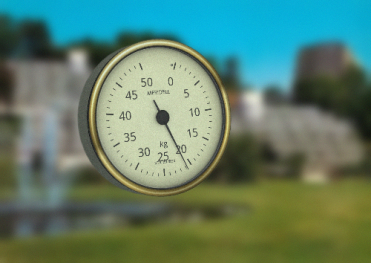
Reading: 21kg
